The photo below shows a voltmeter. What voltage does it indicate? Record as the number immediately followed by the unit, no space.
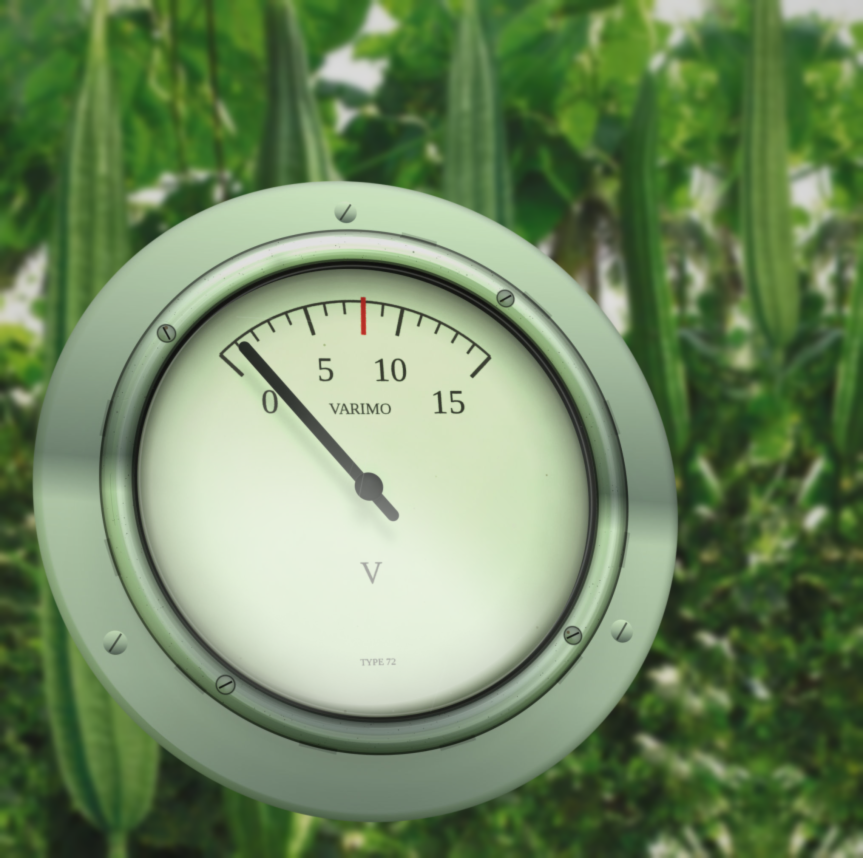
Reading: 1V
